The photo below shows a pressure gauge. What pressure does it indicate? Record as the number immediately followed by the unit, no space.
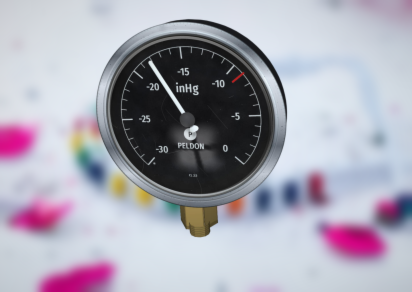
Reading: -18inHg
